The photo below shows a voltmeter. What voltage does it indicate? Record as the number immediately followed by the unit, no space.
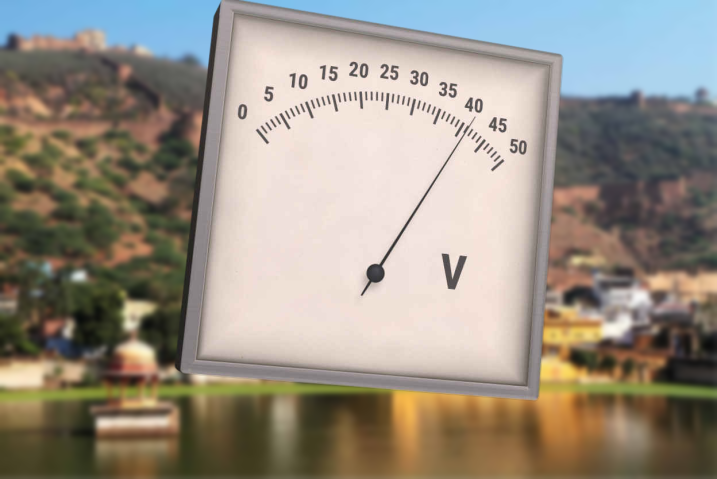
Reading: 41V
